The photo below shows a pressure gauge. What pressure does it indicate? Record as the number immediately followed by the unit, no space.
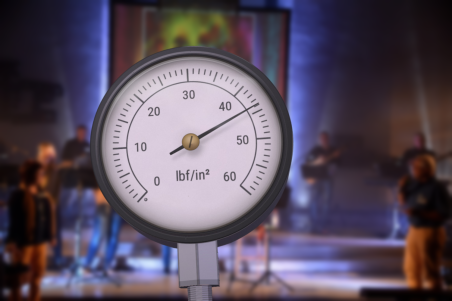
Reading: 44psi
